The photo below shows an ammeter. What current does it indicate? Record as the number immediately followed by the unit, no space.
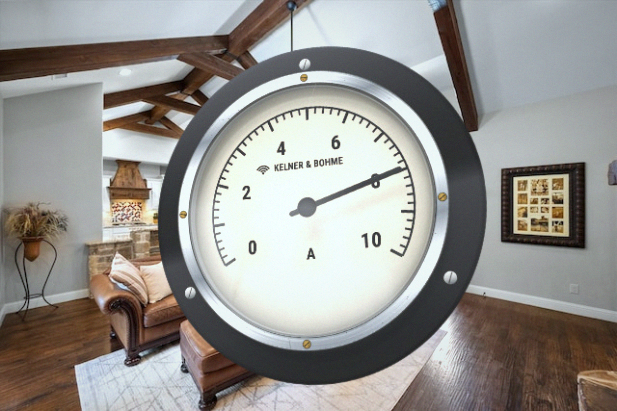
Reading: 8A
